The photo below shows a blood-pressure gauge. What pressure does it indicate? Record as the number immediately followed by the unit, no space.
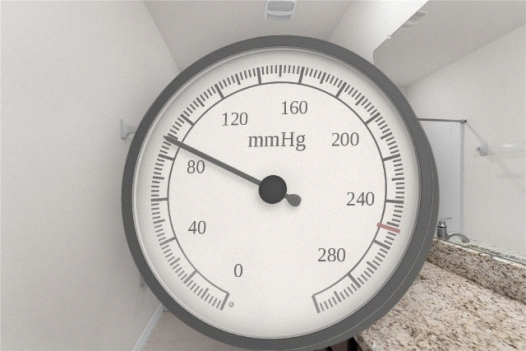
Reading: 88mmHg
